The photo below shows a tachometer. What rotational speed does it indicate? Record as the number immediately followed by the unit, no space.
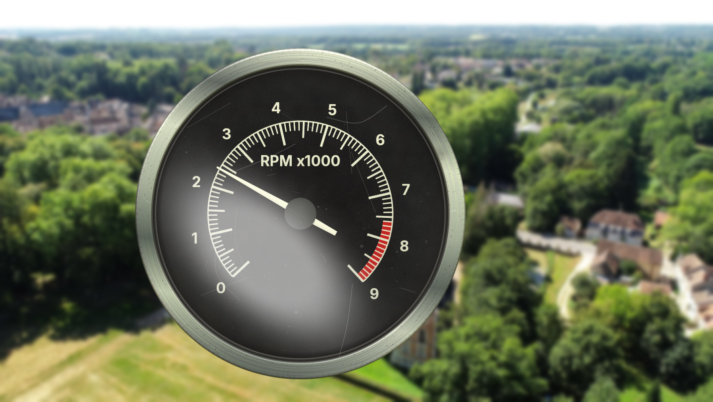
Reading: 2400rpm
